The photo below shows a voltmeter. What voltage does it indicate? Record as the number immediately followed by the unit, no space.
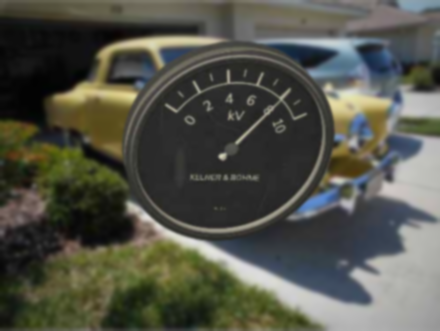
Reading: 8kV
